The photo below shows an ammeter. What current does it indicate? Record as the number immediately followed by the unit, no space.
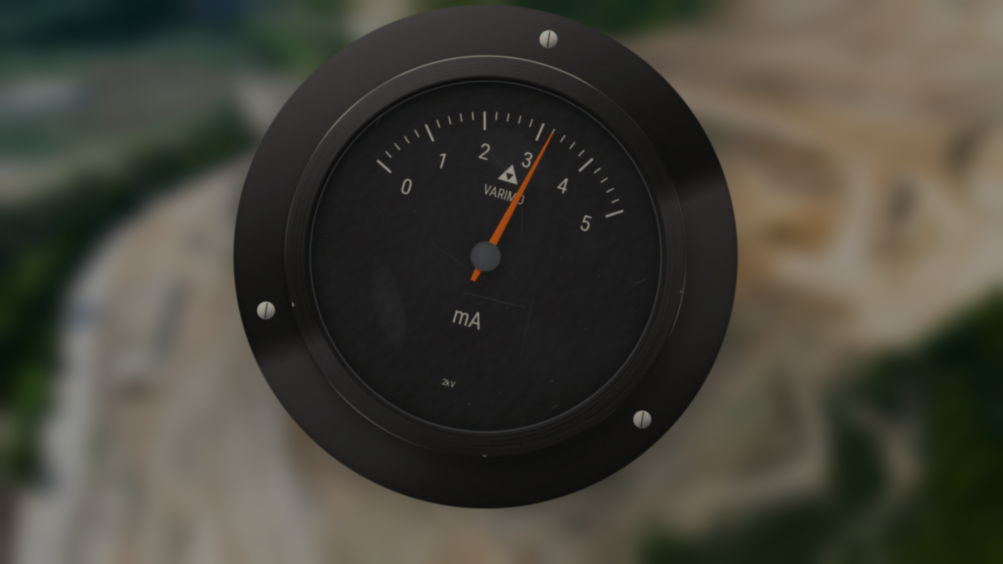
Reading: 3.2mA
